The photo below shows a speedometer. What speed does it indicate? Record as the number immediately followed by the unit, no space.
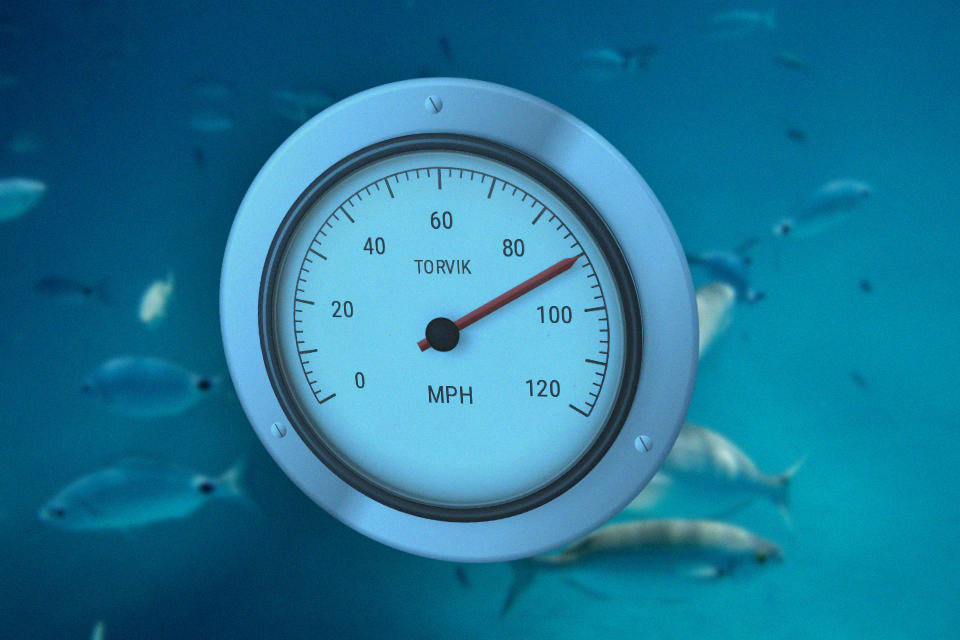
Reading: 90mph
